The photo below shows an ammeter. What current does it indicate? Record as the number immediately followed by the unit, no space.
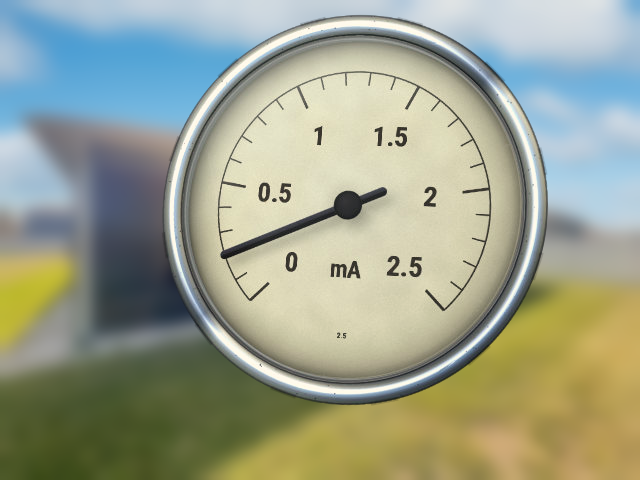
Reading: 0.2mA
